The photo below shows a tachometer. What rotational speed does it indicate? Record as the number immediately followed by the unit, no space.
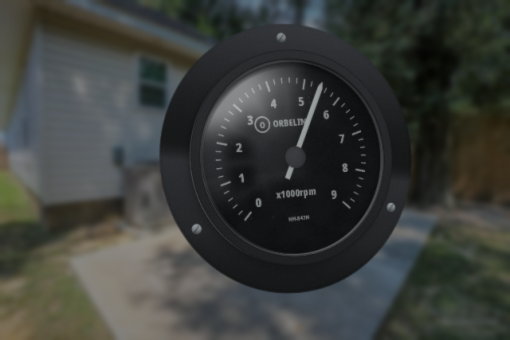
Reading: 5400rpm
